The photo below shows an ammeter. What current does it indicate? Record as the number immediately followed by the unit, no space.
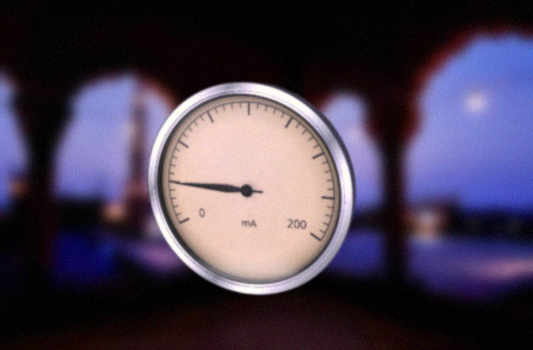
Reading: 25mA
